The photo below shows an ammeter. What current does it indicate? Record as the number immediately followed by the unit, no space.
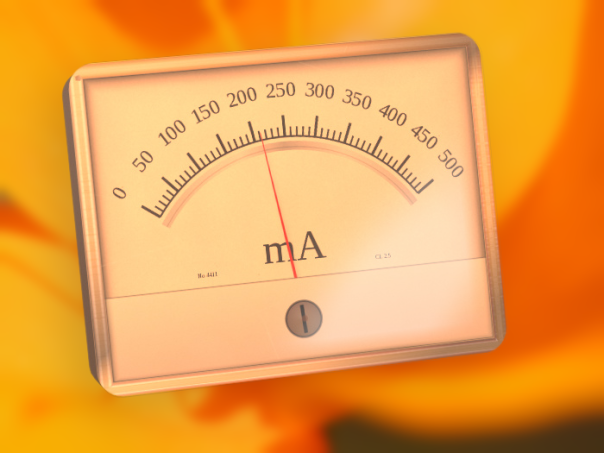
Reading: 210mA
